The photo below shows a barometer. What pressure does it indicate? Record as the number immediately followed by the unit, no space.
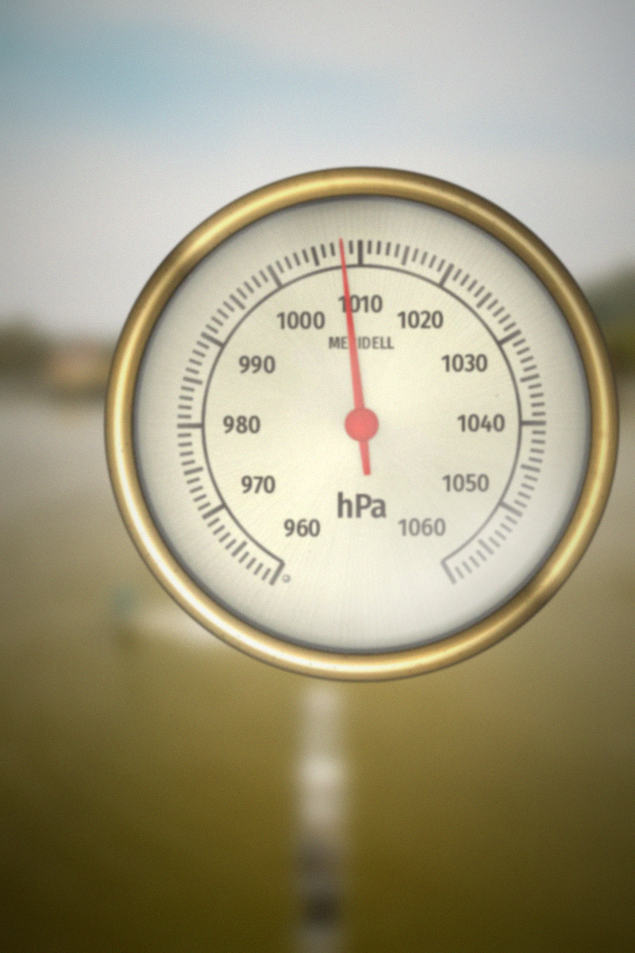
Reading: 1008hPa
